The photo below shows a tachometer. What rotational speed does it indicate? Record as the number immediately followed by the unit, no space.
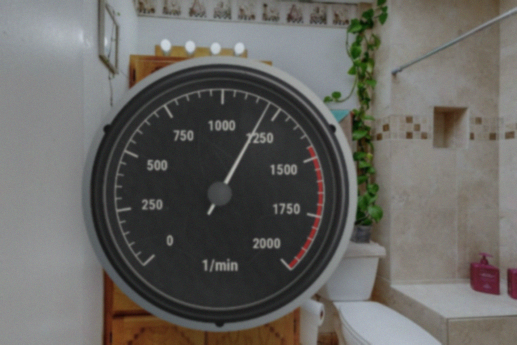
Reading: 1200rpm
